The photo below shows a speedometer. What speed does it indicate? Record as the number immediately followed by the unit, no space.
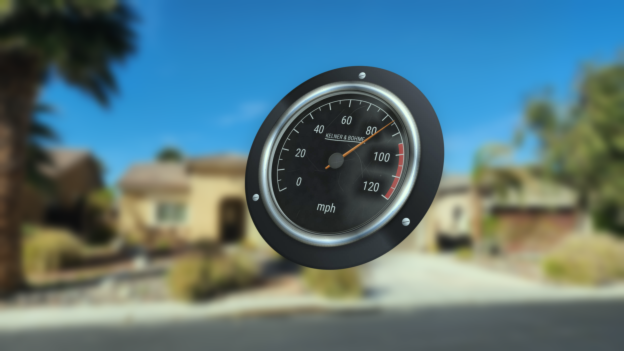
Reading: 85mph
